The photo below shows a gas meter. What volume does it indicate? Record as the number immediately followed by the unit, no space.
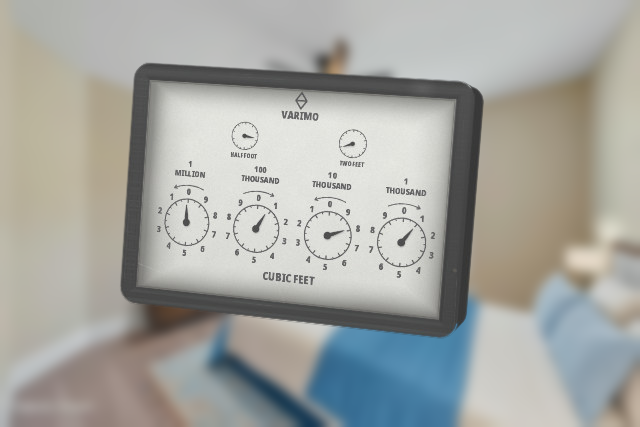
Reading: 8100ft³
